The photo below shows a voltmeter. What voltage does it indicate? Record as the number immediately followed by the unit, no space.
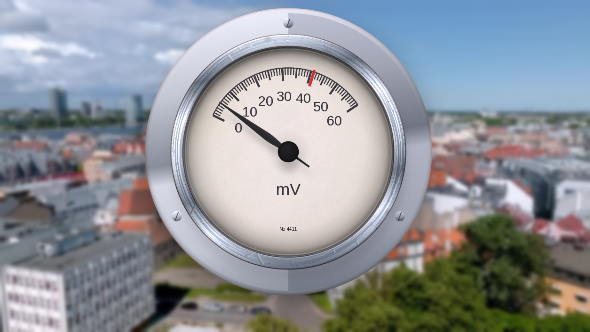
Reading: 5mV
